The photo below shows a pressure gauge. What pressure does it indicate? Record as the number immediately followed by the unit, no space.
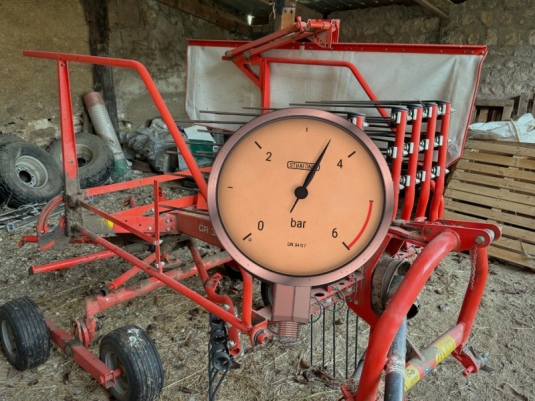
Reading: 3.5bar
